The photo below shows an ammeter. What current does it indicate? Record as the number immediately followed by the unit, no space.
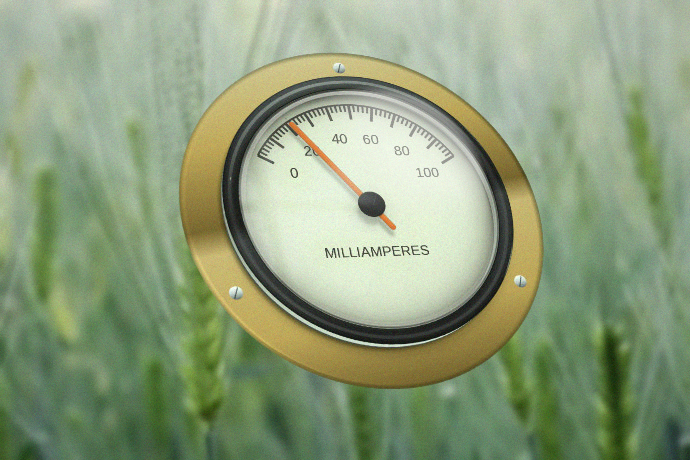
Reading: 20mA
